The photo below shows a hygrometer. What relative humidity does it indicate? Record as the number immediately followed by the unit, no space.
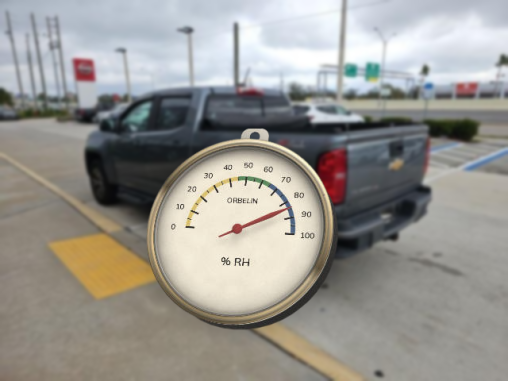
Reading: 85%
